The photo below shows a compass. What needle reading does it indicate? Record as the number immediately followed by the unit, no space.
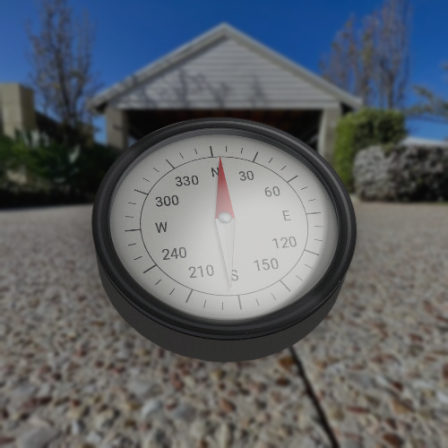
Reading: 5°
